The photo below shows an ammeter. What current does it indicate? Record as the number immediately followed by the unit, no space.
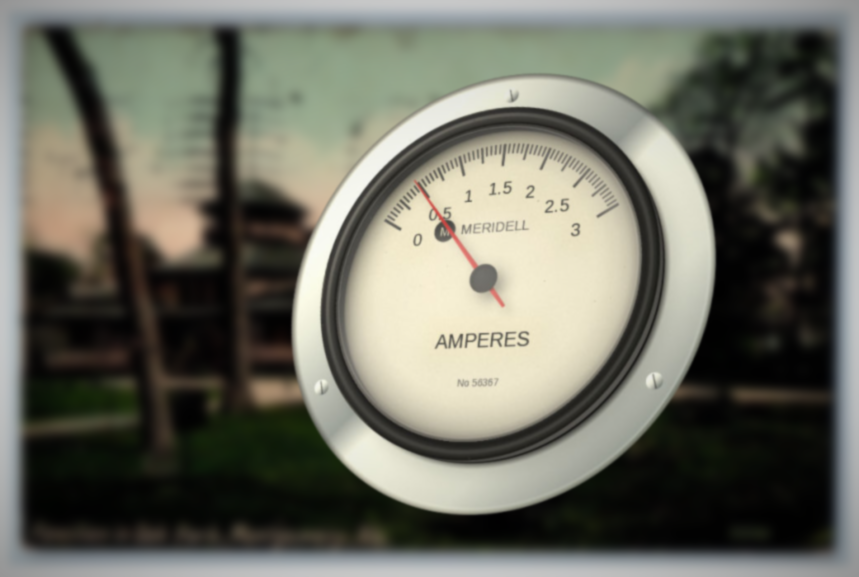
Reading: 0.5A
